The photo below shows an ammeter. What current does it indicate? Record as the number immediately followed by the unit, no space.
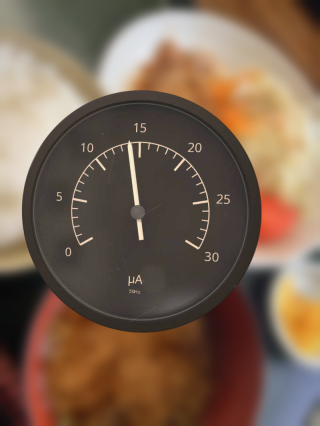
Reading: 14µA
